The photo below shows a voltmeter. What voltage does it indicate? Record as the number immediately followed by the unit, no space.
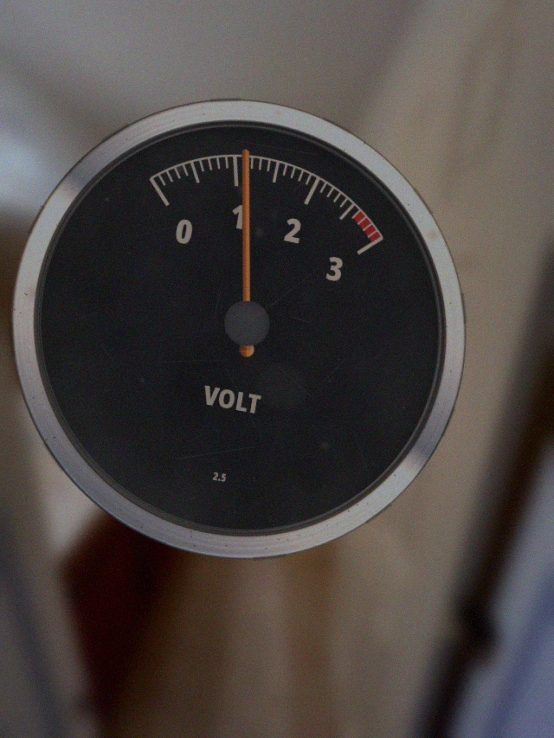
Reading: 1.1V
